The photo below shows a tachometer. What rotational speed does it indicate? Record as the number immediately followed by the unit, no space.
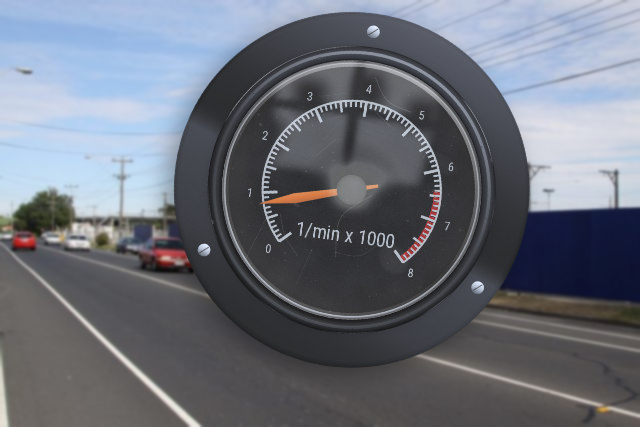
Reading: 800rpm
